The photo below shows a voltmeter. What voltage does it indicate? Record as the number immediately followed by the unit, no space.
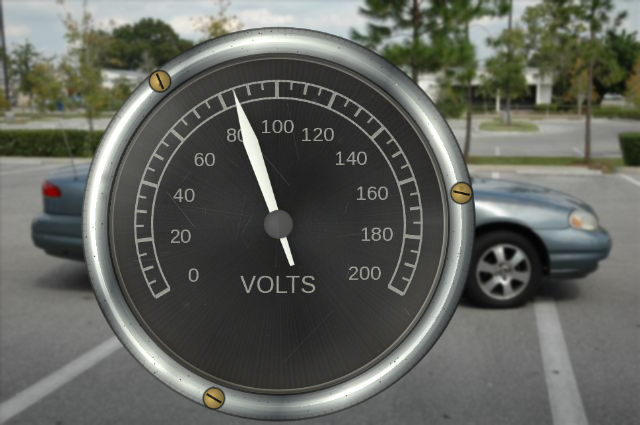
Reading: 85V
